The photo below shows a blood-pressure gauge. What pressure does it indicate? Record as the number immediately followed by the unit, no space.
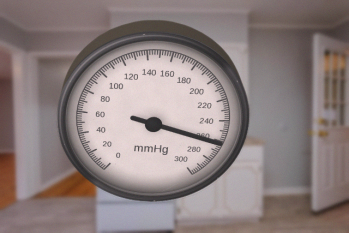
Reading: 260mmHg
